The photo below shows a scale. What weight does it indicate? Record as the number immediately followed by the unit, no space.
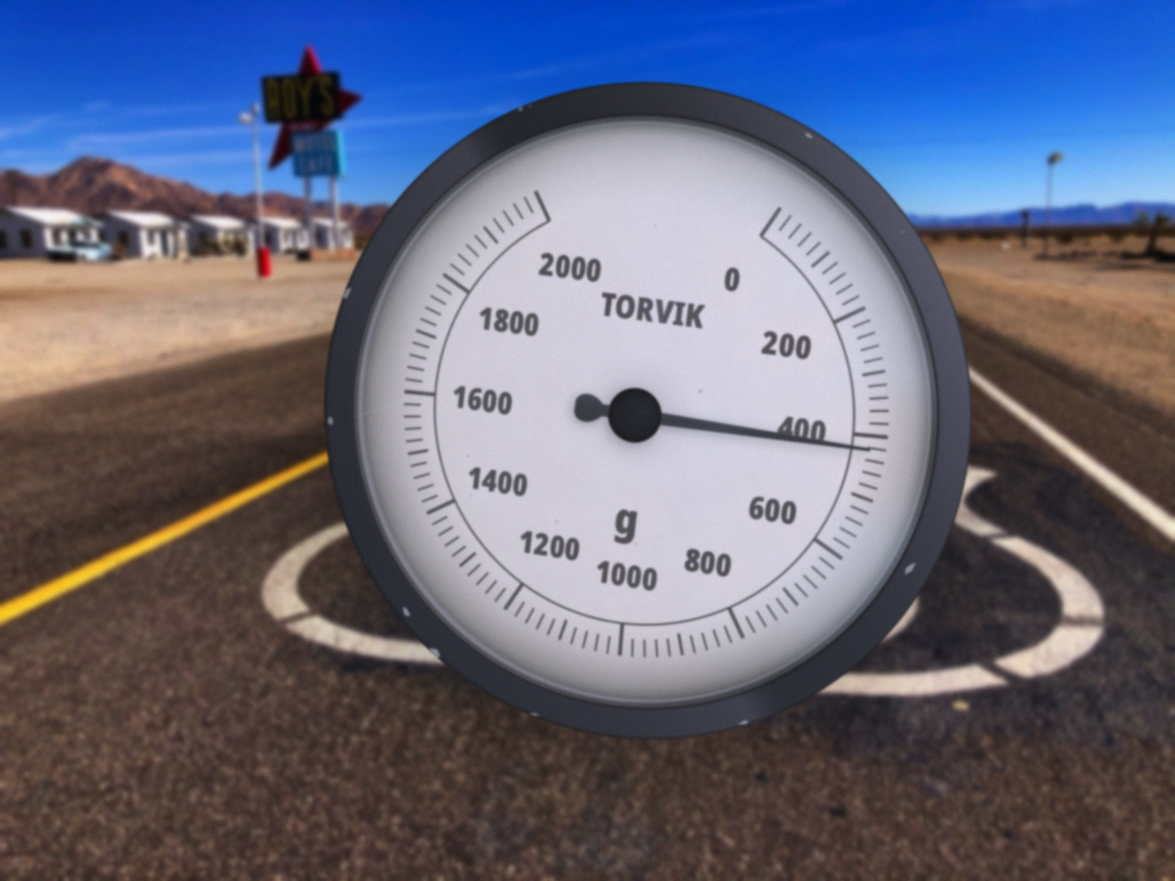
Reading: 420g
